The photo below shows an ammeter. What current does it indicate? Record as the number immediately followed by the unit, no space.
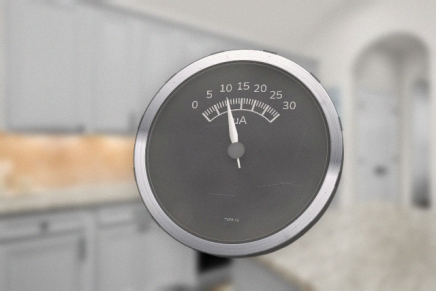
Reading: 10µA
